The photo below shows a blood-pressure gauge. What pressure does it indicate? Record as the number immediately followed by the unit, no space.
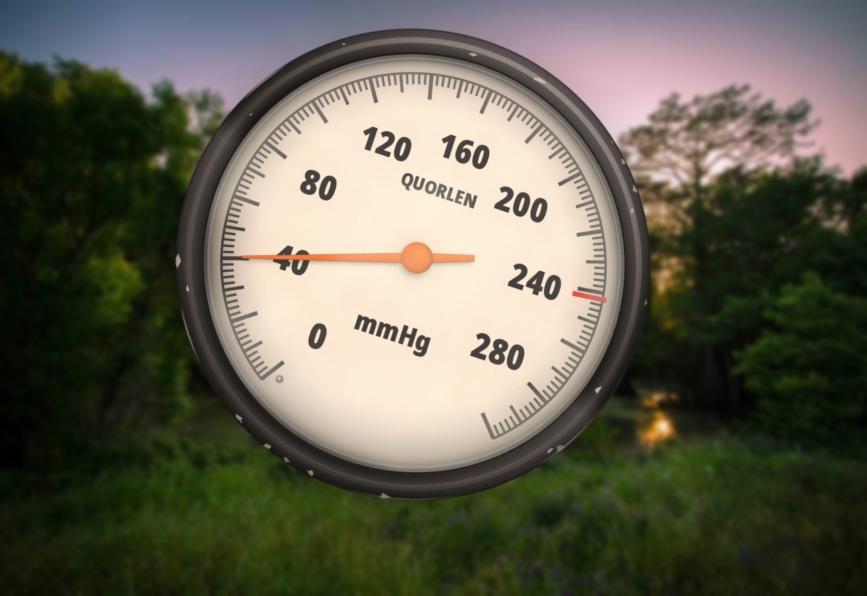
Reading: 40mmHg
